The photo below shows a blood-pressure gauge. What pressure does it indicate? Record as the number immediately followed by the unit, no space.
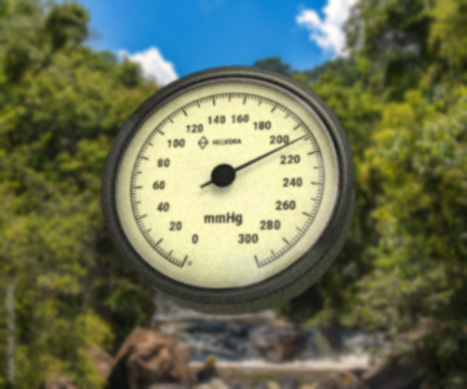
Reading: 210mmHg
